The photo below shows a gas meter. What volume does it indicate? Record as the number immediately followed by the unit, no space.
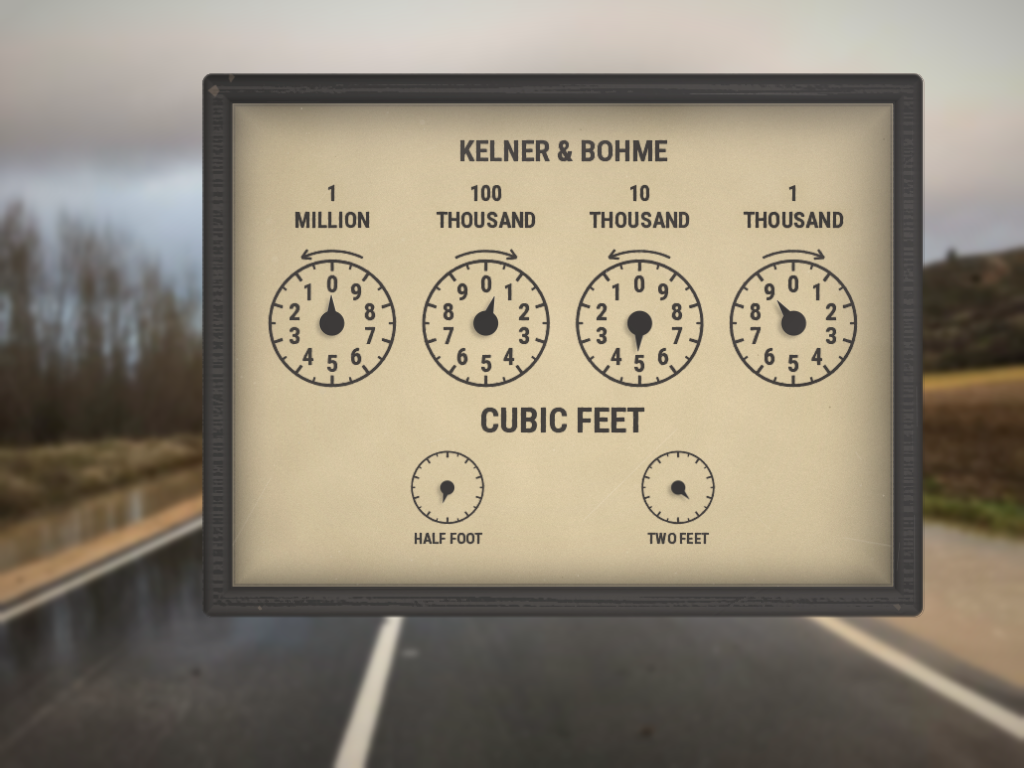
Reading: 4900ft³
